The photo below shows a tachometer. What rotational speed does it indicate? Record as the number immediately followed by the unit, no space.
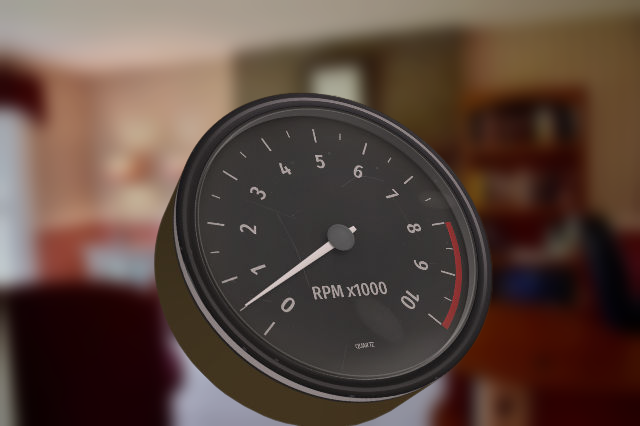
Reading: 500rpm
